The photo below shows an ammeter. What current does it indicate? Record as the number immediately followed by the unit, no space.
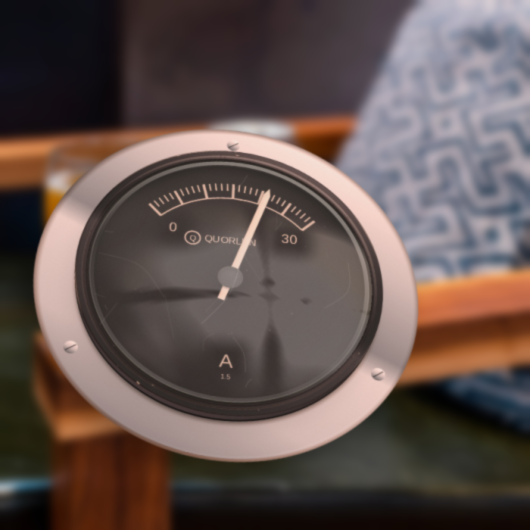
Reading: 21A
